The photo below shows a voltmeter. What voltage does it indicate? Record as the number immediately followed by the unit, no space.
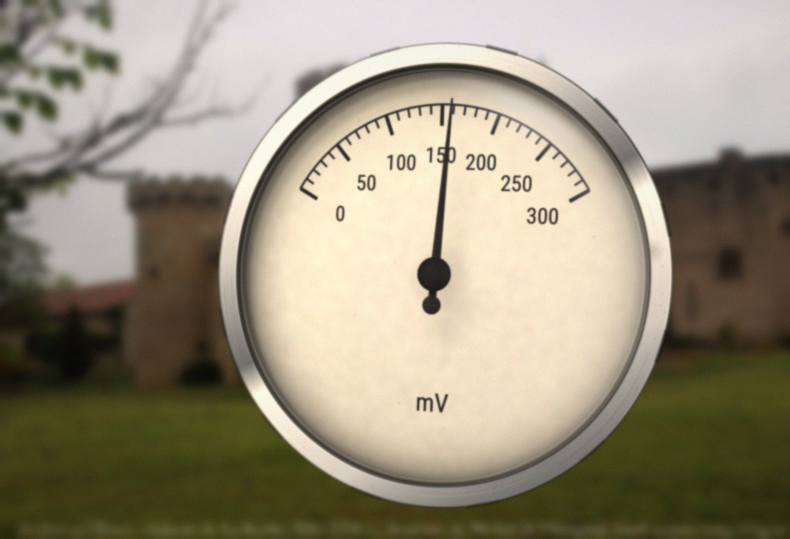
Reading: 160mV
